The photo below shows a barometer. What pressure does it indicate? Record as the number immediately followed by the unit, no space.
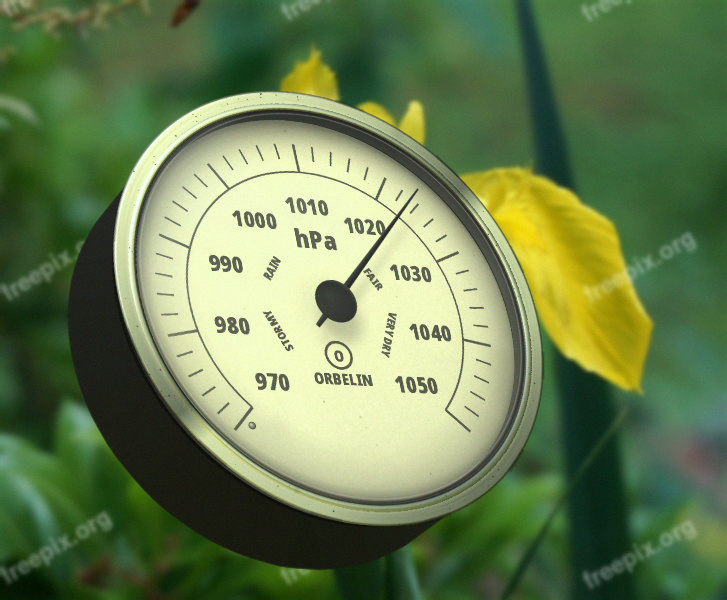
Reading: 1023hPa
